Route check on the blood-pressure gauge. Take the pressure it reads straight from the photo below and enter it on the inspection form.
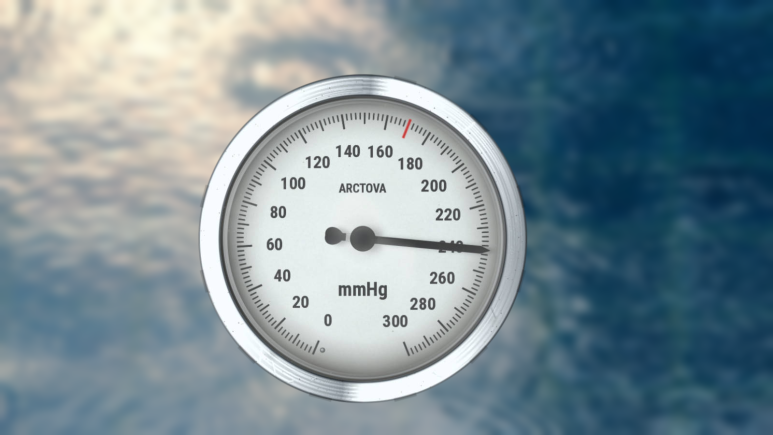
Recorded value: 240 mmHg
